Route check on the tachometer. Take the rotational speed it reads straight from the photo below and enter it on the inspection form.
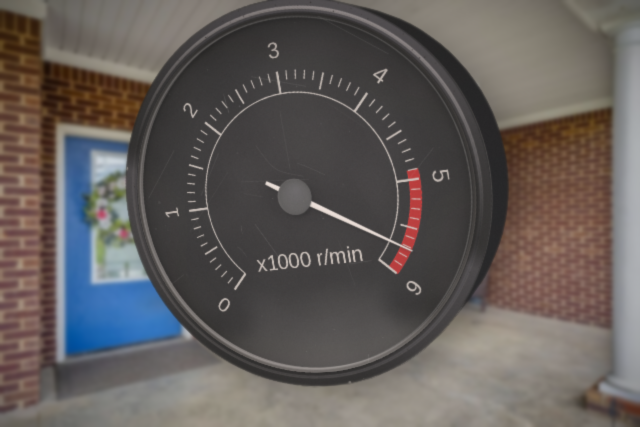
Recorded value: 5700 rpm
